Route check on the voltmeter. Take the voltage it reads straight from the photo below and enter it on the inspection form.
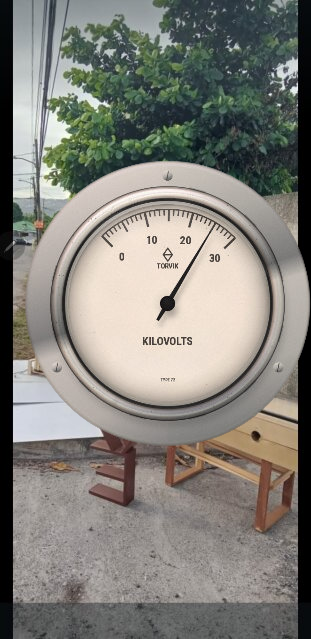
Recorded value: 25 kV
